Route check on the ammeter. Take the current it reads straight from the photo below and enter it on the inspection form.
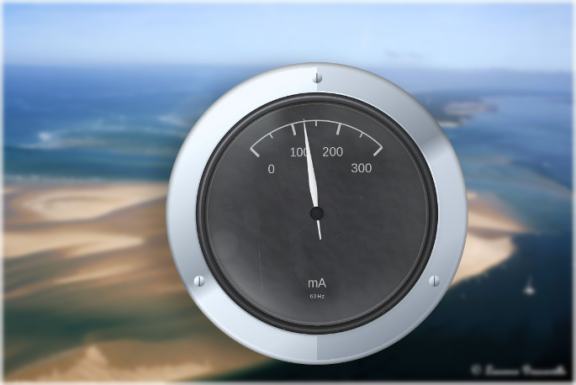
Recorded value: 125 mA
